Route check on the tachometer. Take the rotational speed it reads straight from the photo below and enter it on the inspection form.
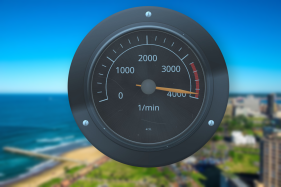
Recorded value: 3900 rpm
